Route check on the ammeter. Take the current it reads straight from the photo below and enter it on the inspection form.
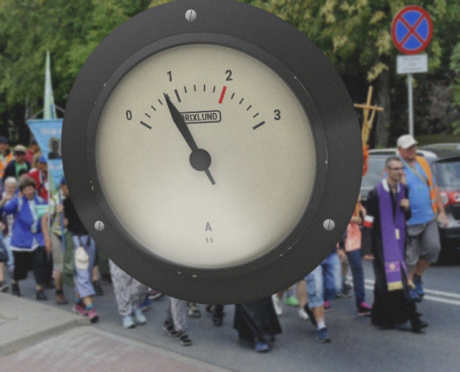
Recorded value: 0.8 A
